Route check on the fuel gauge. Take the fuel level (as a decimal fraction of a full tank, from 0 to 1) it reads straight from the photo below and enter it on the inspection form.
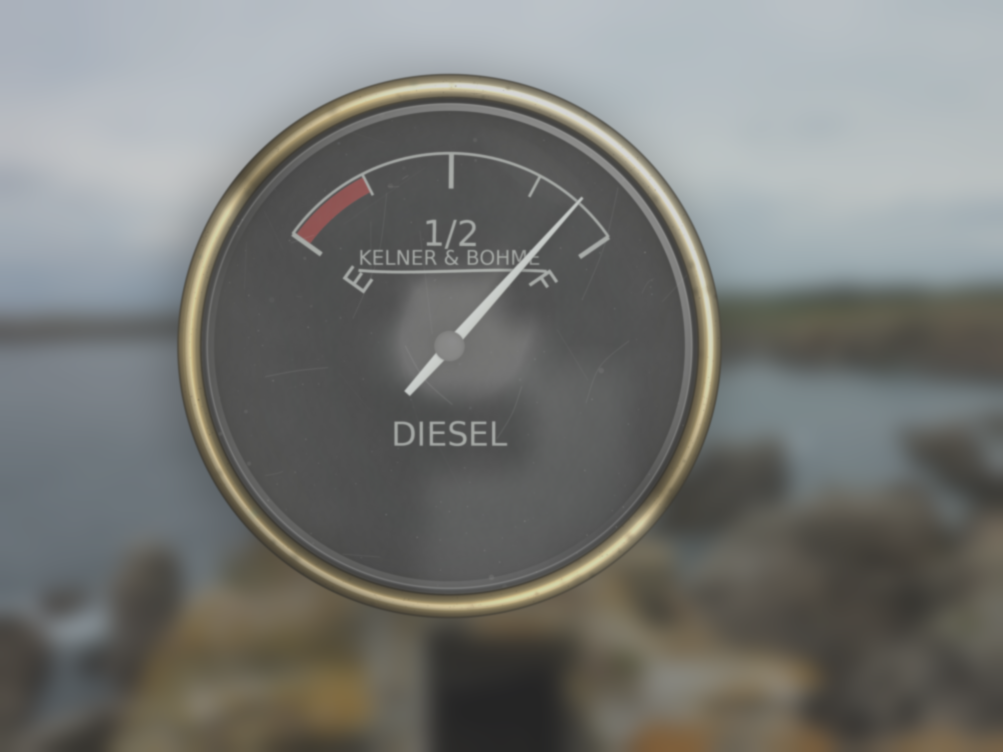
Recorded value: 0.875
